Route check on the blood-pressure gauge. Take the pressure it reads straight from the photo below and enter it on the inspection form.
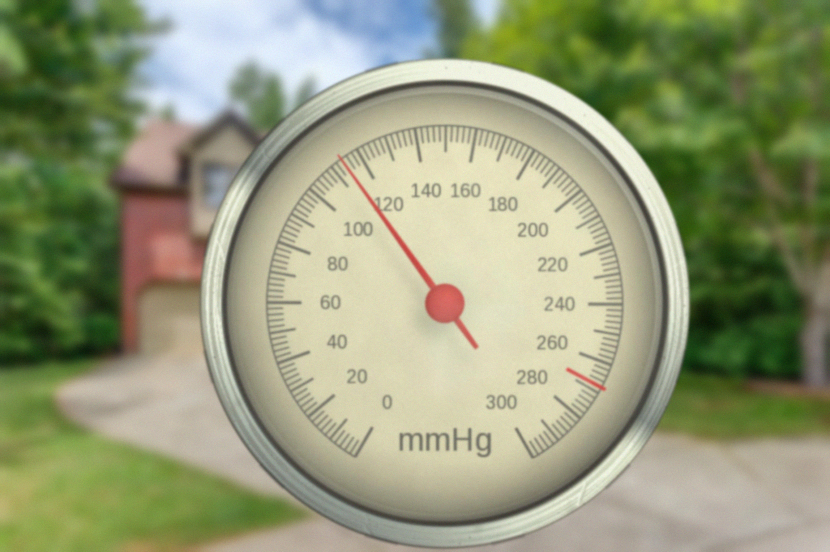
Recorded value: 114 mmHg
